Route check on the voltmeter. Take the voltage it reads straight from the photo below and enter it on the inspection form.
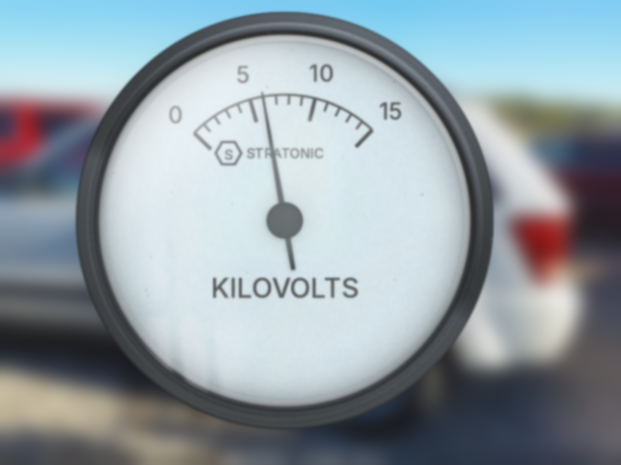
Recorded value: 6 kV
